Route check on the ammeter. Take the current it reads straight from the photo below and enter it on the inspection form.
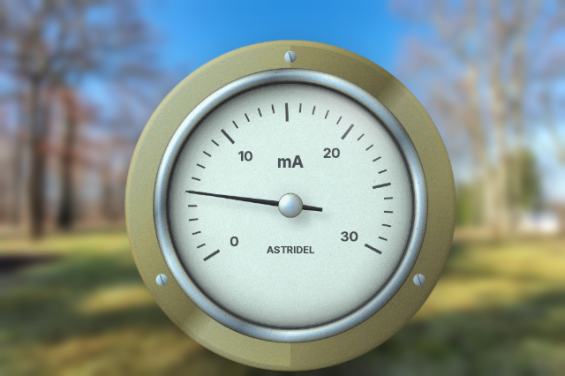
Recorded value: 5 mA
